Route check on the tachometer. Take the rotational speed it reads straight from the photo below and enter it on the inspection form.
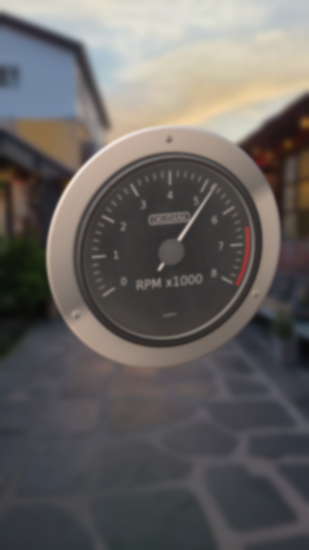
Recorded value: 5200 rpm
